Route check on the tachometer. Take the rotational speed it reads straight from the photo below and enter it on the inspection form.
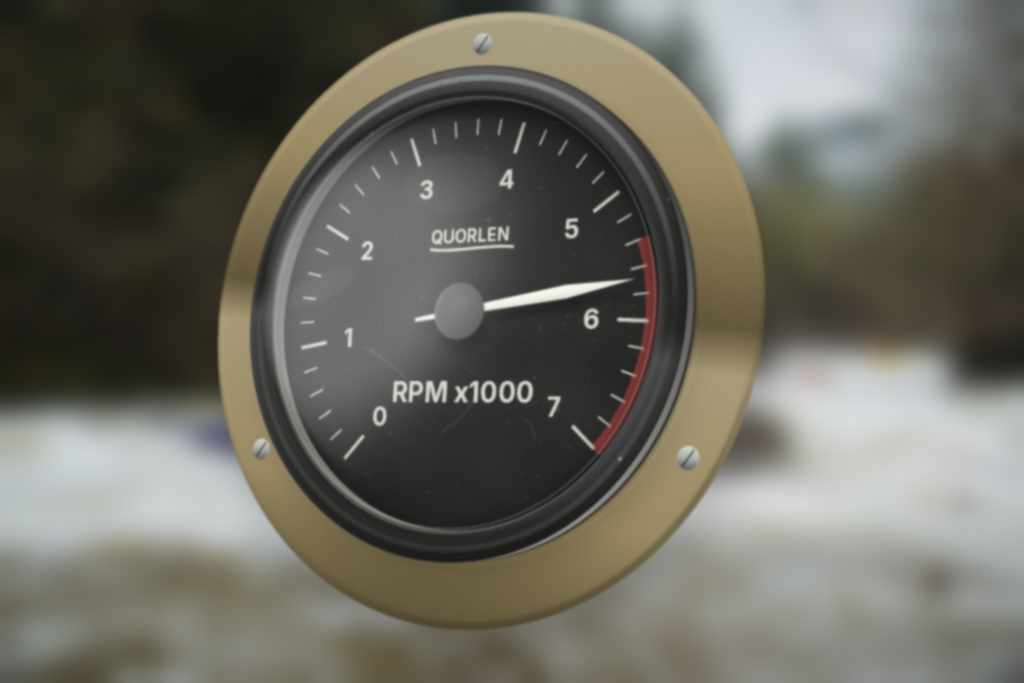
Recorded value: 5700 rpm
